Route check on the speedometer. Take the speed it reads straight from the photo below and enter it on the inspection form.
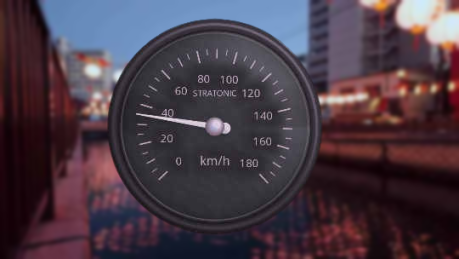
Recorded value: 35 km/h
